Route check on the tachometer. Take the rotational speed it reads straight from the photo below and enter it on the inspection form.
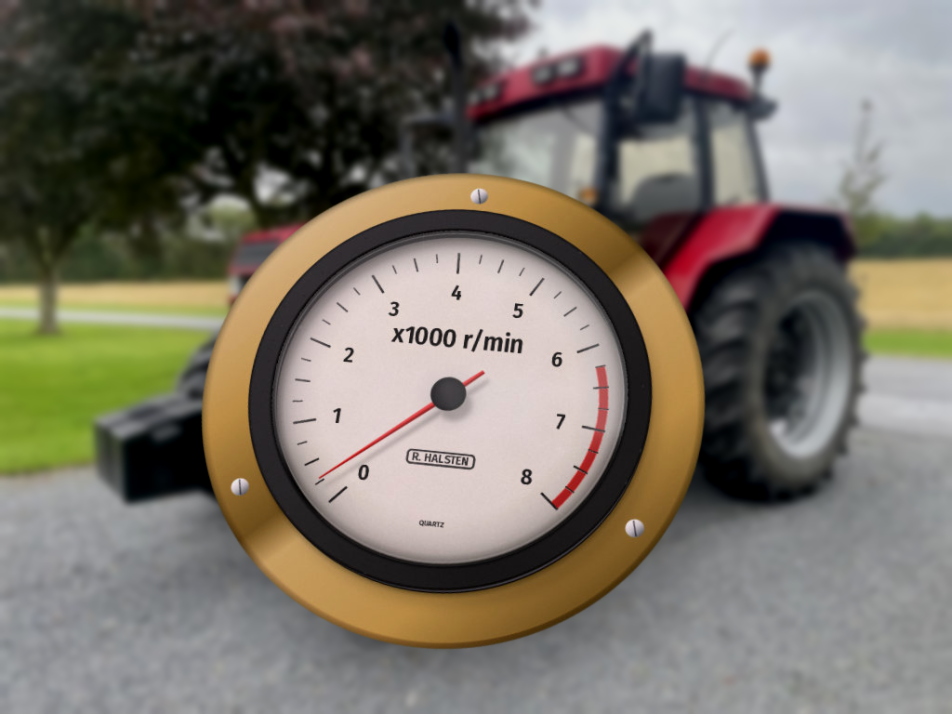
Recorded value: 250 rpm
